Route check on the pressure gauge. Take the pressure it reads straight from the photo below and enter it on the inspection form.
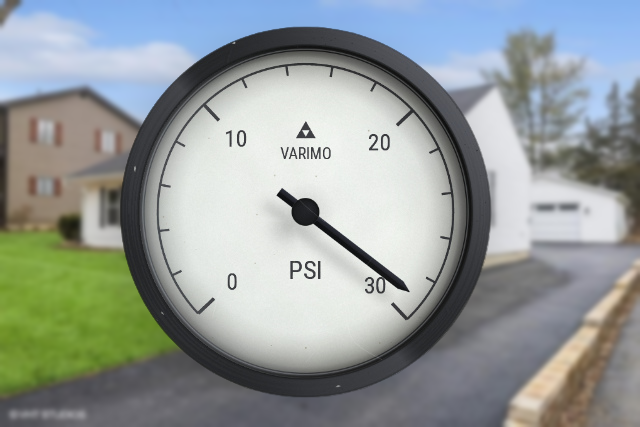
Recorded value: 29 psi
